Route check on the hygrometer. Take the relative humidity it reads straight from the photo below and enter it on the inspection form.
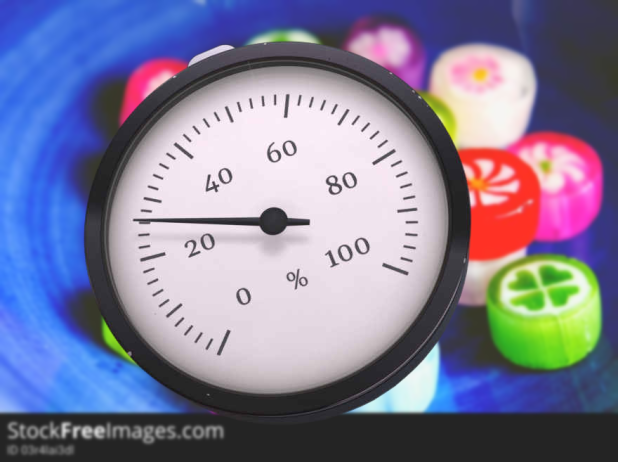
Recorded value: 26 %
